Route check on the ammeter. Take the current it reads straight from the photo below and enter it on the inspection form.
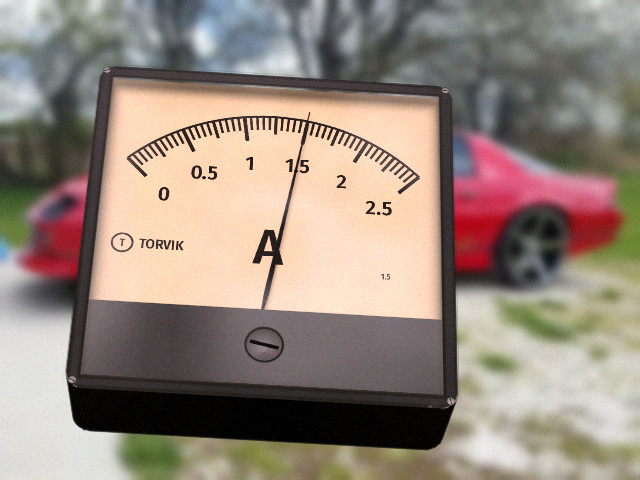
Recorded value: 1.5 A
